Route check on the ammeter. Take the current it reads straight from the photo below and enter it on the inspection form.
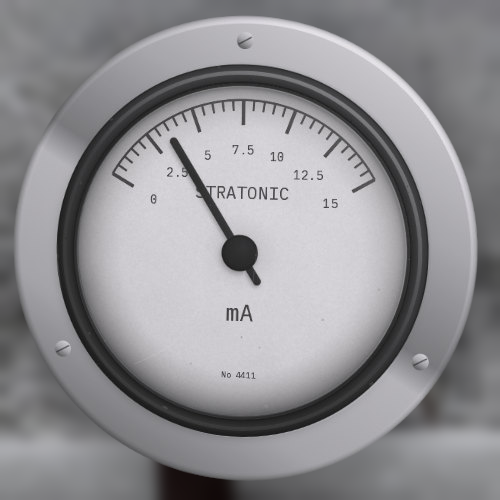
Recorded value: 3.5 mA
